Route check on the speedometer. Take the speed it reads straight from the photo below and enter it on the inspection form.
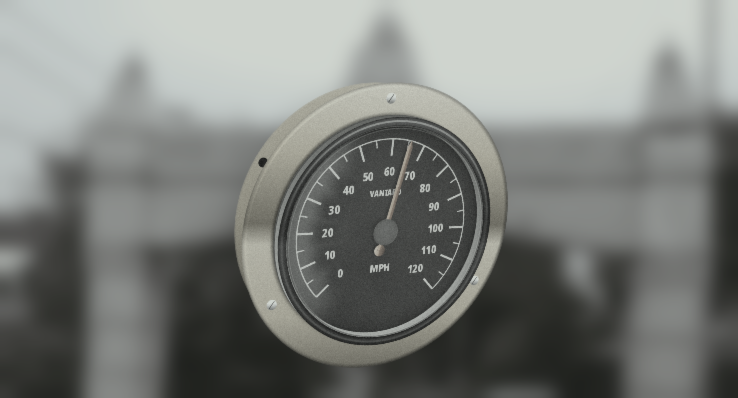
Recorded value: 65 mph
